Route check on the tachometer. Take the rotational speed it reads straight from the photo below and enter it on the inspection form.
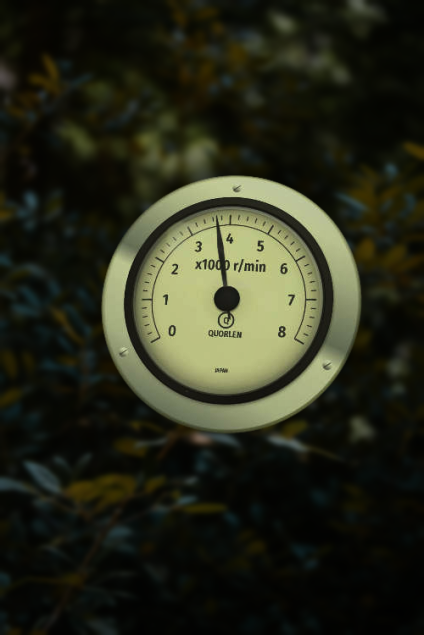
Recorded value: 3700 rpm
